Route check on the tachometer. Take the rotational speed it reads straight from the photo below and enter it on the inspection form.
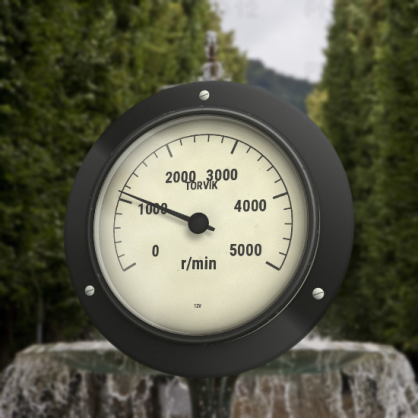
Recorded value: 1100 rpm
